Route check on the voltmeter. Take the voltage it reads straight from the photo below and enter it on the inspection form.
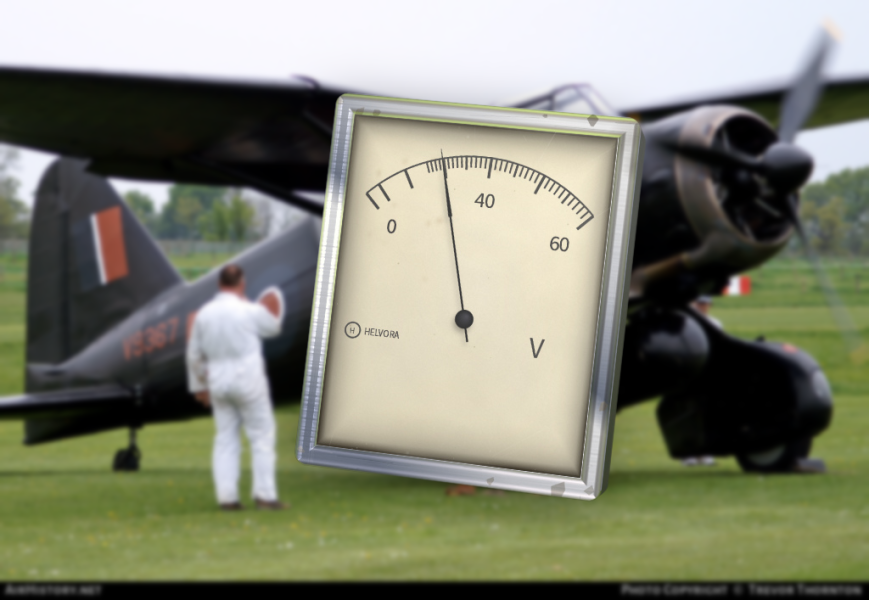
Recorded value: 30 V
